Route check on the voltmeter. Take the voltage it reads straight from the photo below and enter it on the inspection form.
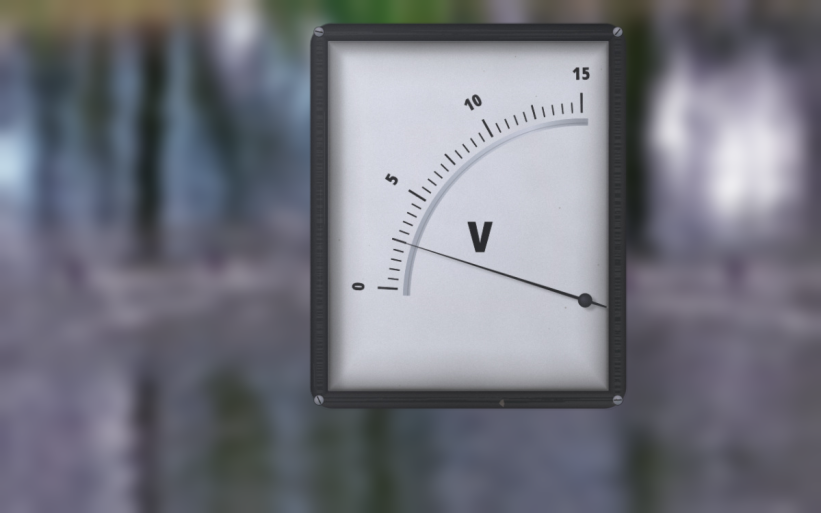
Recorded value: 2.5 V
